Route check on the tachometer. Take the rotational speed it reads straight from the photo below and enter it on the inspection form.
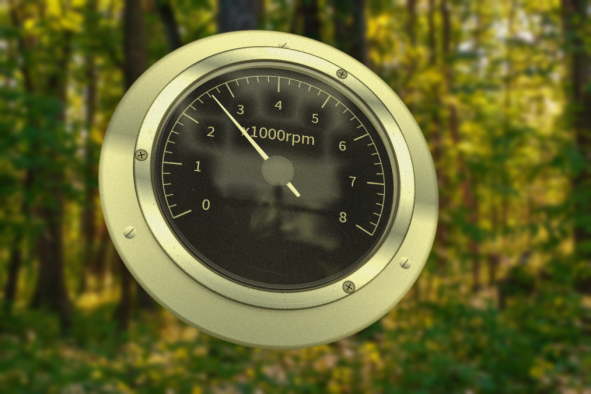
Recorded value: 2600 rpm
